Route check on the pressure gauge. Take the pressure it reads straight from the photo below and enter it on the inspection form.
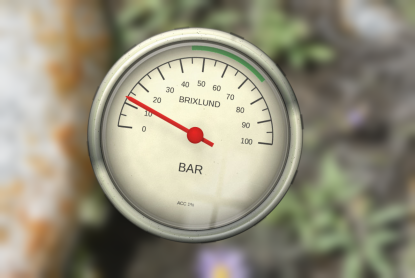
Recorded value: 12.5 bar
